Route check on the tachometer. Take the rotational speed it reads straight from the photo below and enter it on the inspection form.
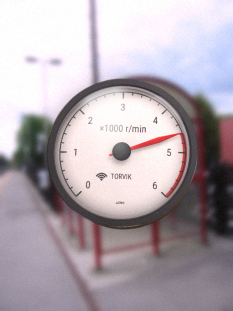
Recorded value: 4600 rpm
